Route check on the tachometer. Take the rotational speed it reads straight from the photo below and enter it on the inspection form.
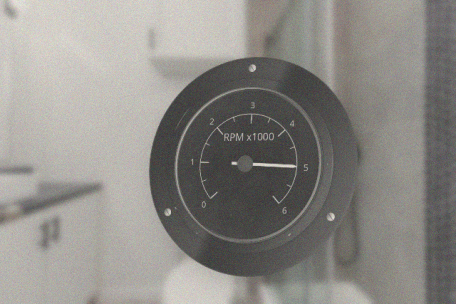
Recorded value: 5000 rpm
